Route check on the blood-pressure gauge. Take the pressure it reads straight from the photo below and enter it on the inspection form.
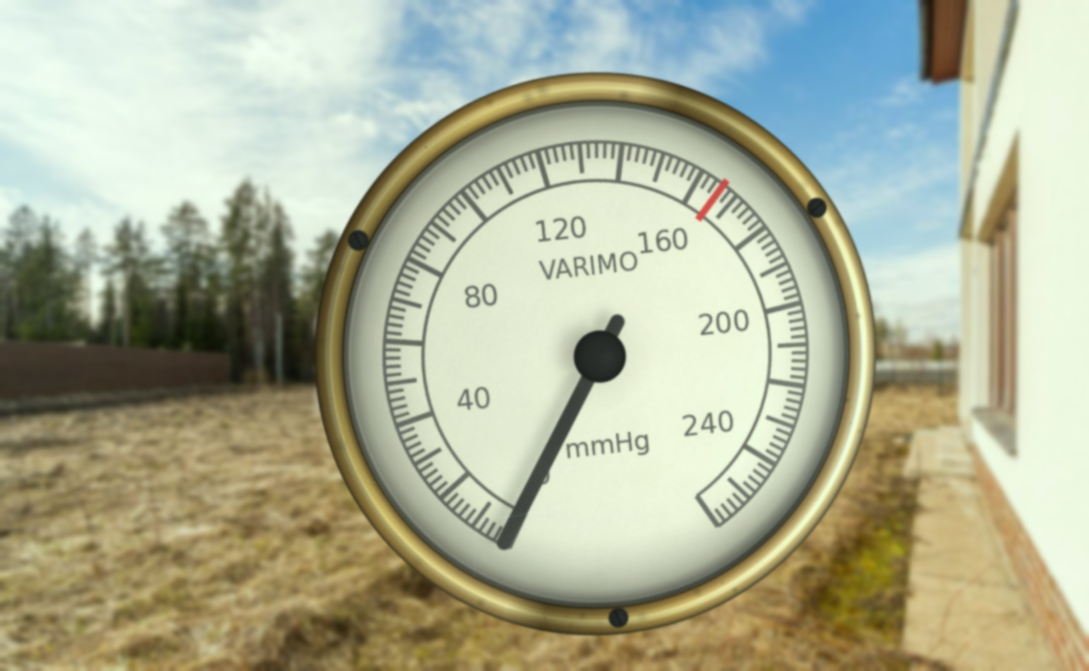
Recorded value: 2 mmHg
